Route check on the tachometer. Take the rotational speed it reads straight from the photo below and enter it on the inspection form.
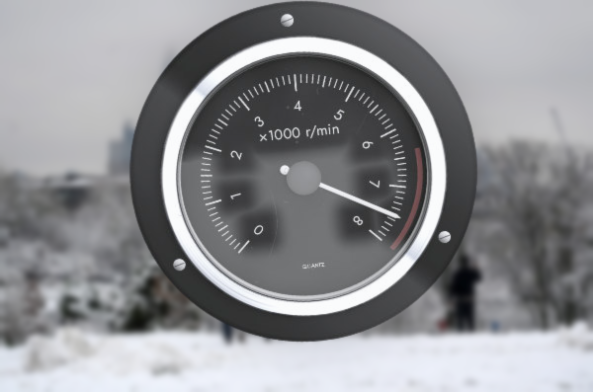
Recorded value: 7500 rpm
